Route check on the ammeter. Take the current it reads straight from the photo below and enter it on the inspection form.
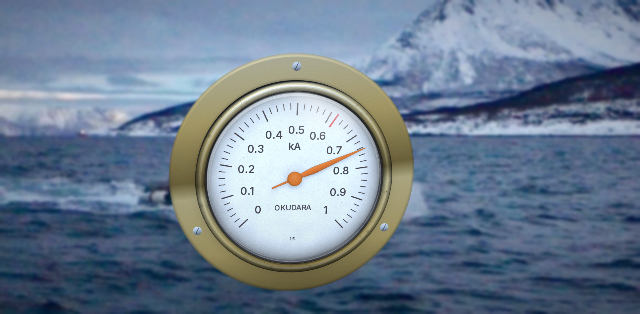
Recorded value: 0.74 kA
